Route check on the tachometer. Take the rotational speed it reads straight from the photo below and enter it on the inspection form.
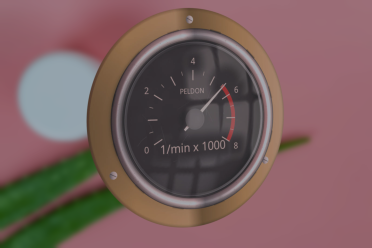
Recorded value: 5500 rpm
